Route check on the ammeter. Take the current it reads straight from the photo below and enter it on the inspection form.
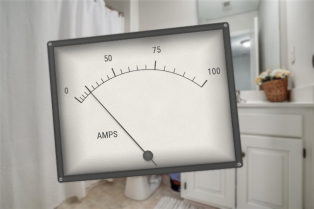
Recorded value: 25 A
